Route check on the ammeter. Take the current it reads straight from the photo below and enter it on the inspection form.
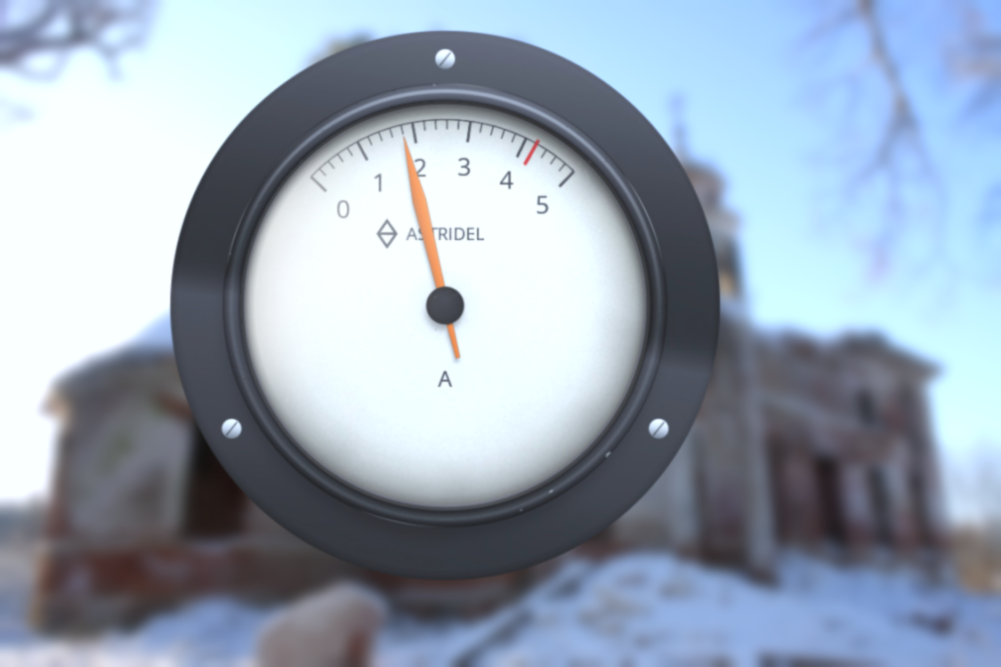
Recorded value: 1.8 A
